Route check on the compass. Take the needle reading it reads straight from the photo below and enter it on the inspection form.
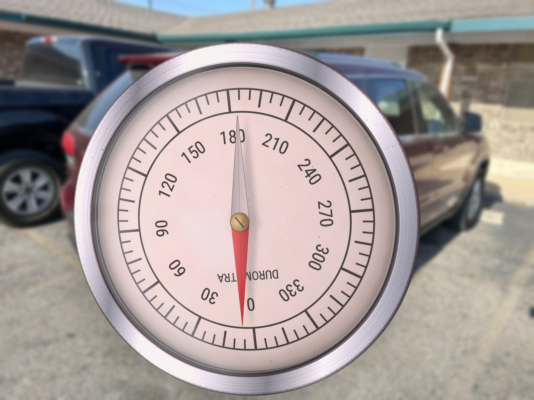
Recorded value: 5 °
